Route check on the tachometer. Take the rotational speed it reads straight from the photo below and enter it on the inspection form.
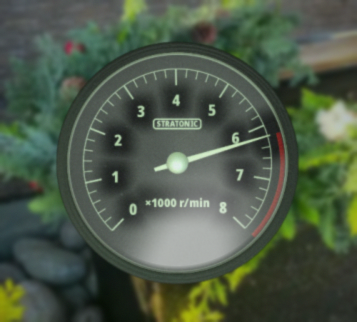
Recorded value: 6200 rpm
